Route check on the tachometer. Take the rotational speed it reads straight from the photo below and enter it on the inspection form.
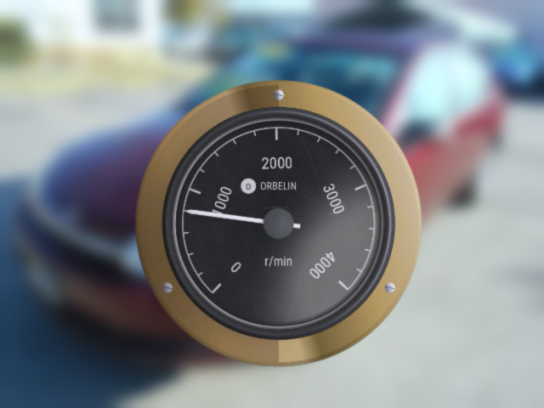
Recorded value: 800 rpm
